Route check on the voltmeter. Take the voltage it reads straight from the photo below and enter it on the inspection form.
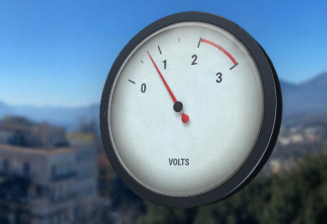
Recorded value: 0.75 V
